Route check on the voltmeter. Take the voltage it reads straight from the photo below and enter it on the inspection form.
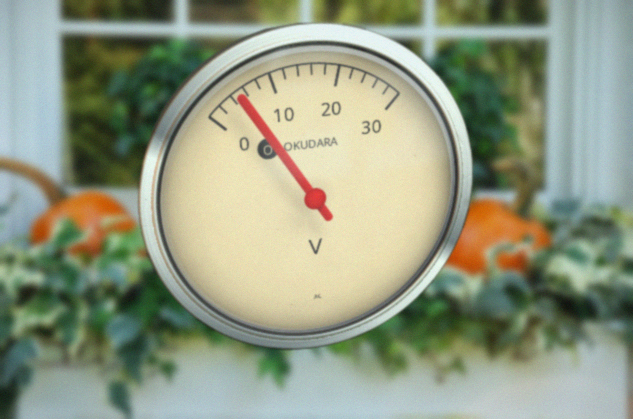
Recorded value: 5 V
